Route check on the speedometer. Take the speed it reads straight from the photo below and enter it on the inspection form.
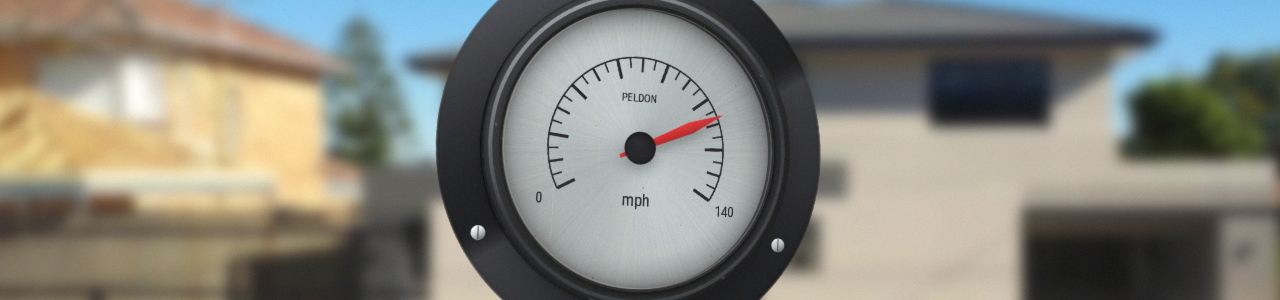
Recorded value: 107.5 mph
